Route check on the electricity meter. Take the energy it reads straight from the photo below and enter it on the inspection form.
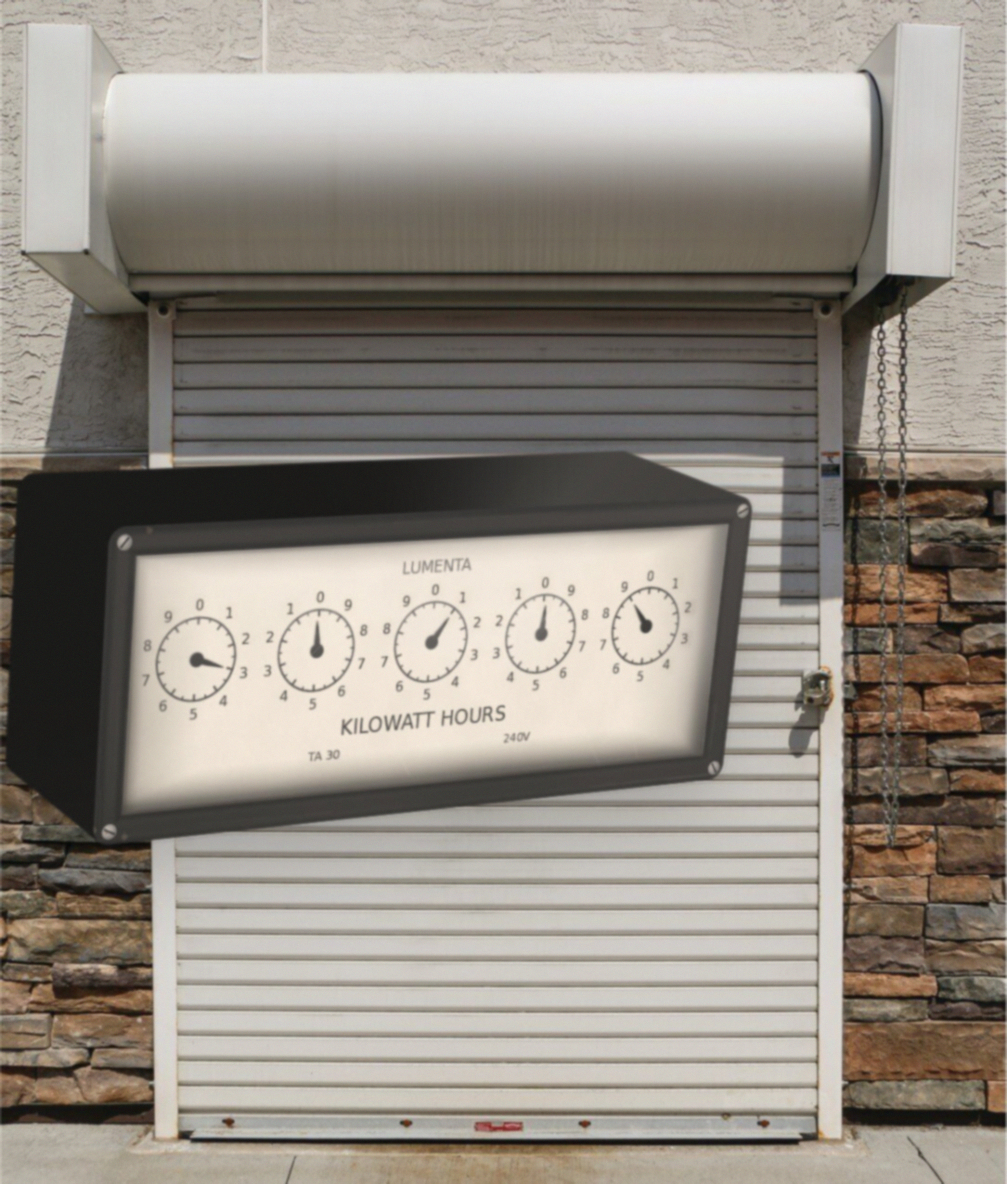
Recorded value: 30099 kWh
